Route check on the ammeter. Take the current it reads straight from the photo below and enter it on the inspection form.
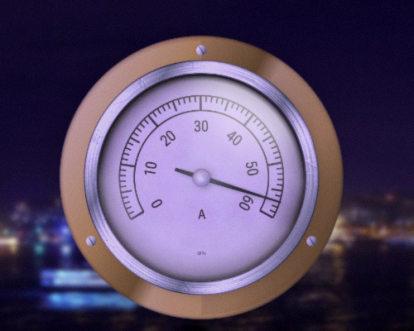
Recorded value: 57 A
